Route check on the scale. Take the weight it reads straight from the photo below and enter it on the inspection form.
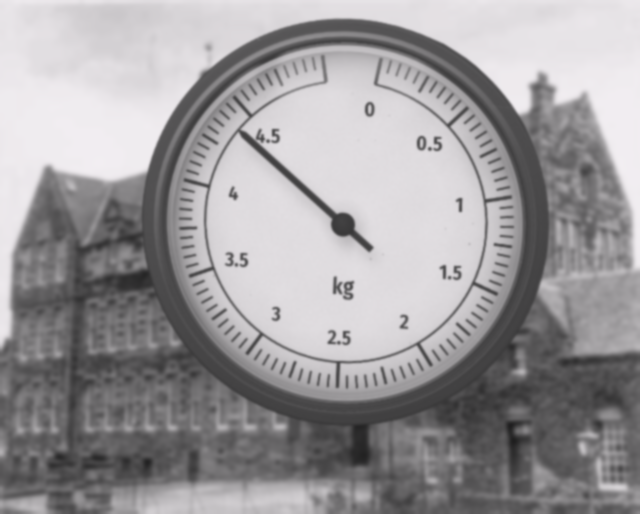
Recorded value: 4.4 kg
